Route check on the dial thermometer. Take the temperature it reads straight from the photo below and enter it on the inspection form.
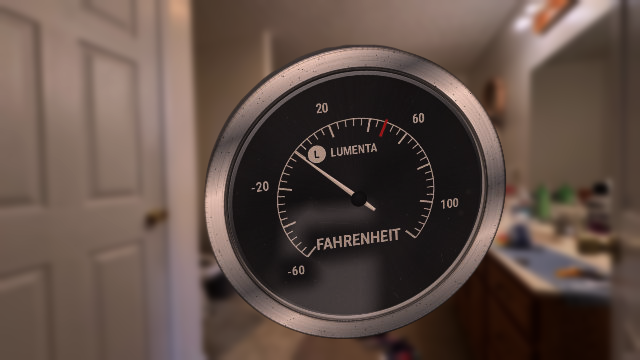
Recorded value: 0 °F
